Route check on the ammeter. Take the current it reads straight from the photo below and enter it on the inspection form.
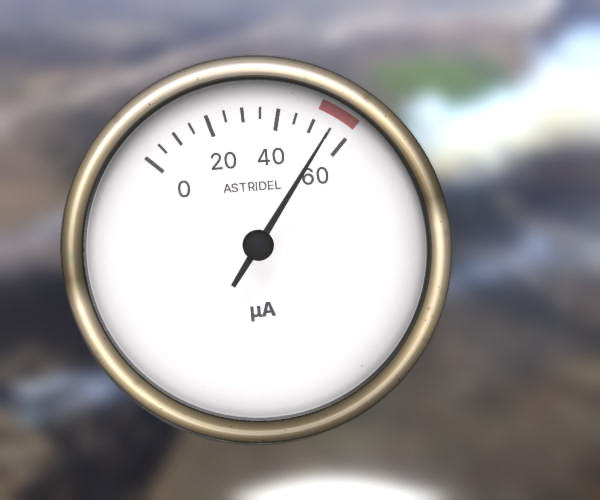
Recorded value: 55 µA
